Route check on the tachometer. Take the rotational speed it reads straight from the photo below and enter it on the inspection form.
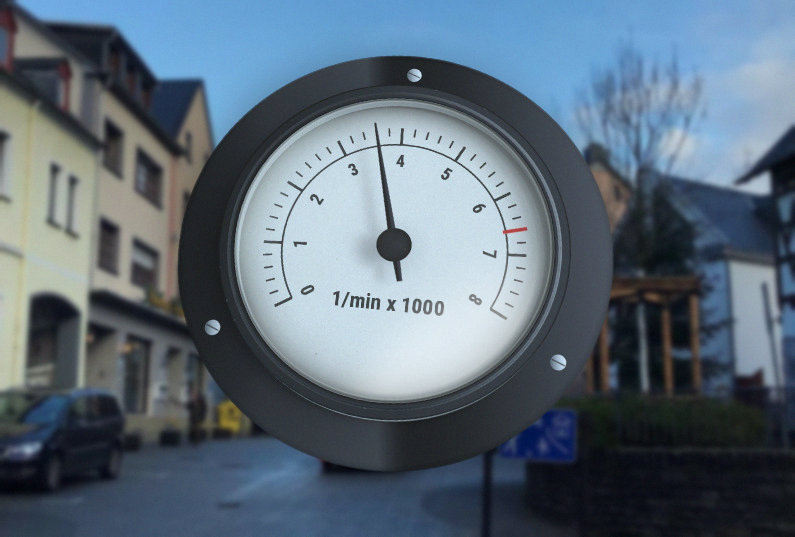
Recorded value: 3600 rpm
